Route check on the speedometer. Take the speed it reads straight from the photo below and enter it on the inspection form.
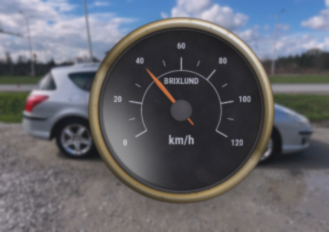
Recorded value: 40 km/h
